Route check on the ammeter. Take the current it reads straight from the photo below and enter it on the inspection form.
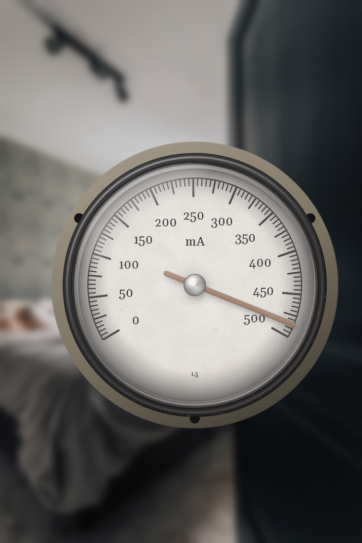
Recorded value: 485 mA
